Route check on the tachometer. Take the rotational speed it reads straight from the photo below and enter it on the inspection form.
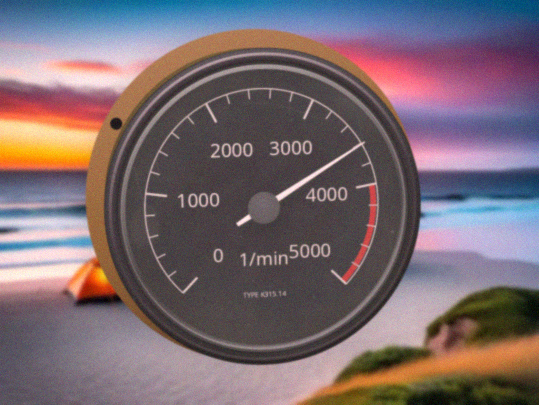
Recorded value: 3600 rpm
